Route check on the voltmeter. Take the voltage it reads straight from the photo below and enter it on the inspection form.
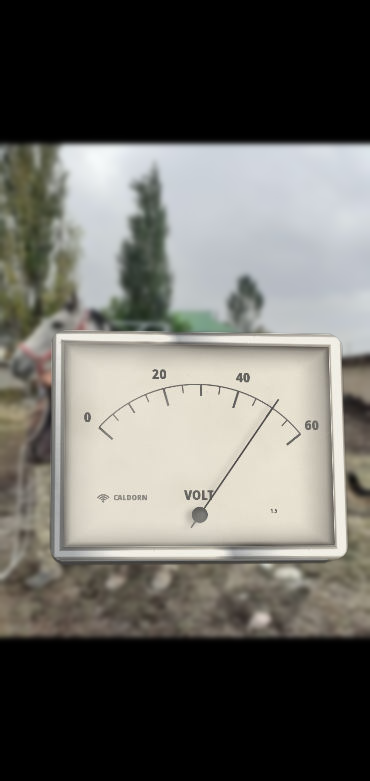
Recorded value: 50 V
